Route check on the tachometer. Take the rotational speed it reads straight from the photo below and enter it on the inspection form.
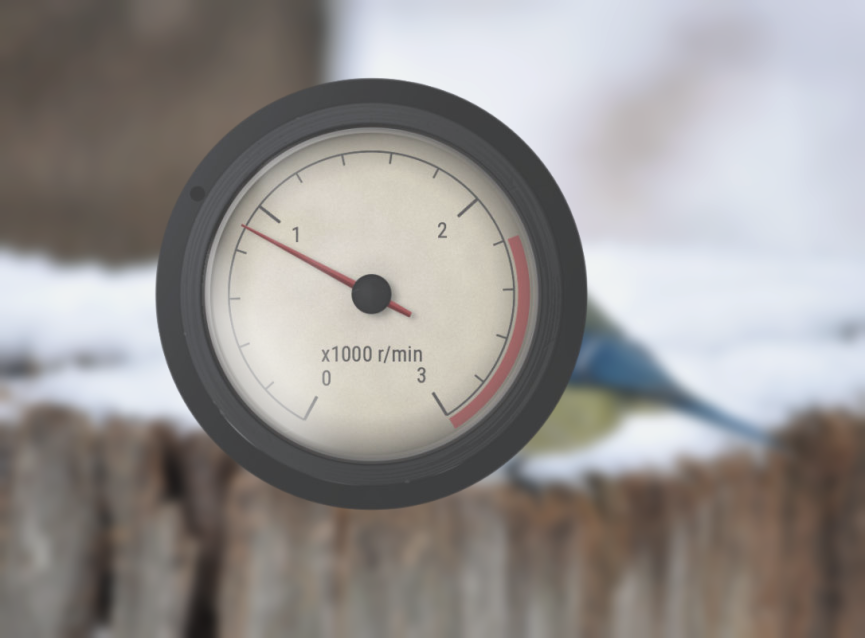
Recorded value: 900 rpm
